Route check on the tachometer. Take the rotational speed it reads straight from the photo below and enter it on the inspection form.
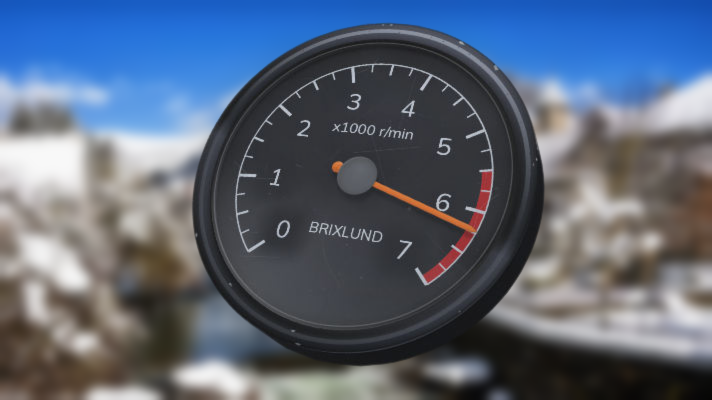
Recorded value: 6250 rpm
